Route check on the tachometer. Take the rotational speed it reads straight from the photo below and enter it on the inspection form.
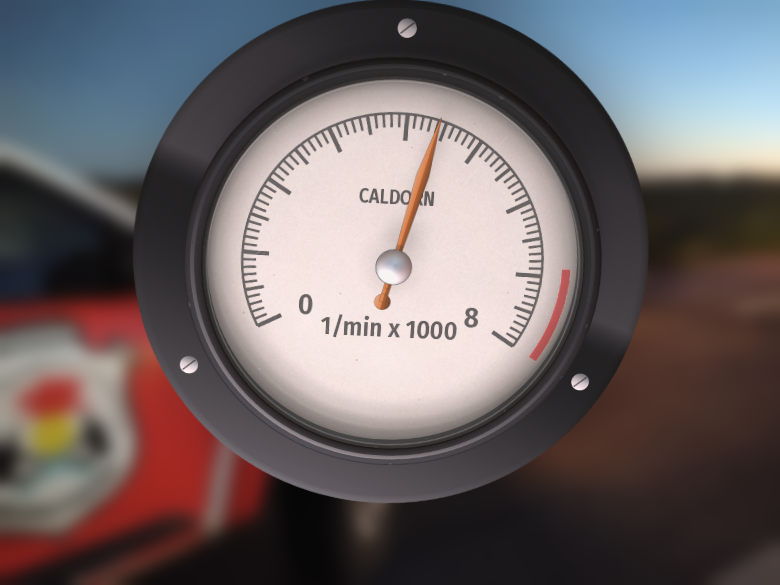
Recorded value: 4400 rpm
